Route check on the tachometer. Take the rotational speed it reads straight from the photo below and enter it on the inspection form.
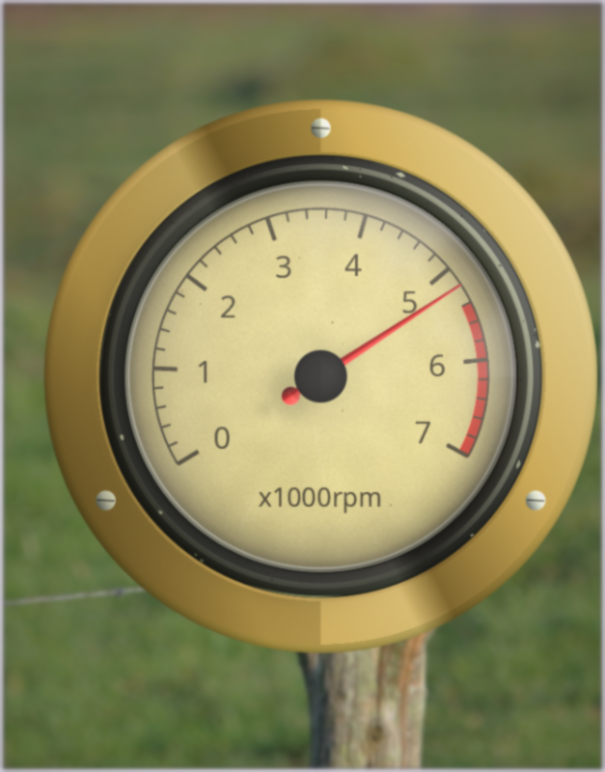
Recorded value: 5200 rpm
